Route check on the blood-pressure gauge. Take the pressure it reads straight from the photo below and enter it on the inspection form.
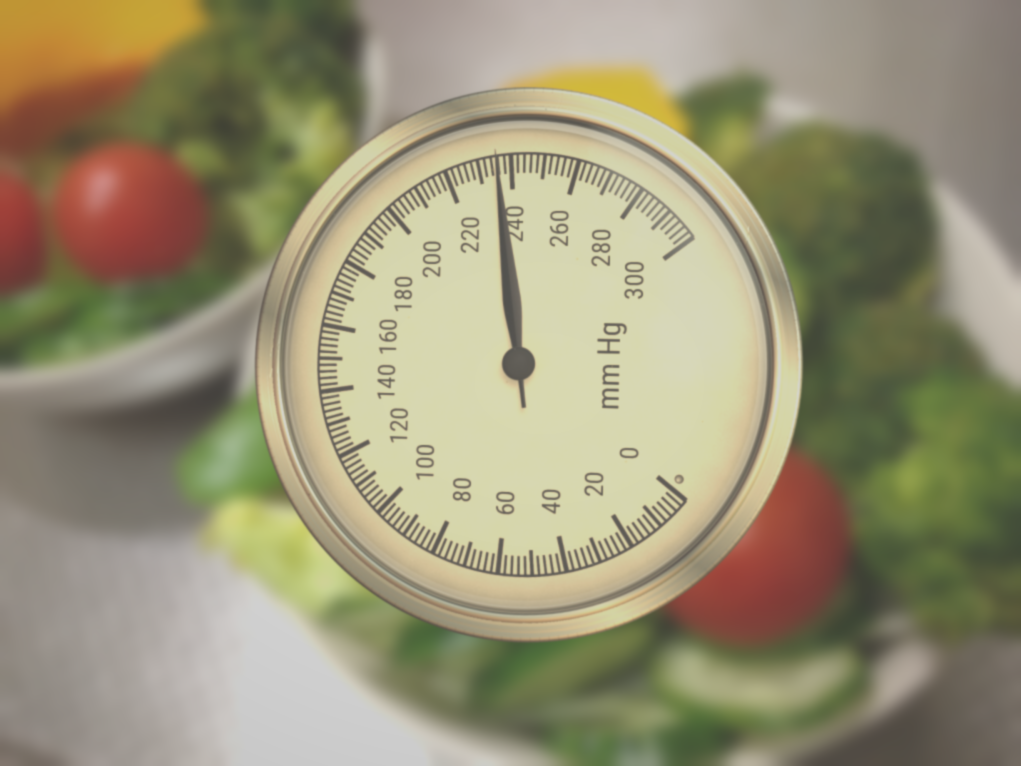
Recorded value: 236 mmHg
